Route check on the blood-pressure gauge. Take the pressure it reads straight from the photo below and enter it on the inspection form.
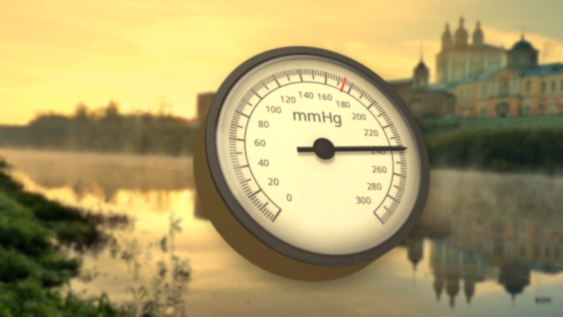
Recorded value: 240 mmHg
